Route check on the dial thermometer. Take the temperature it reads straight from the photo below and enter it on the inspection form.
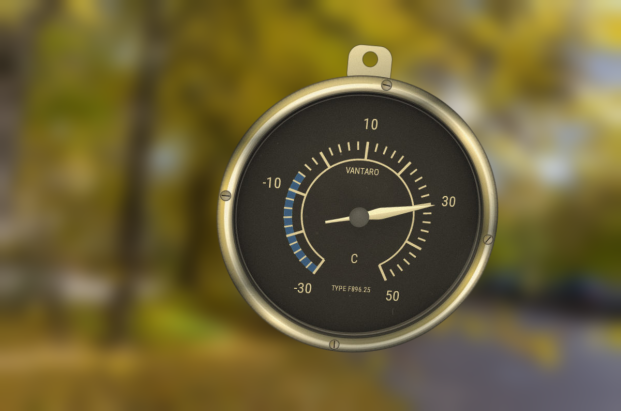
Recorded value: 30 °C
